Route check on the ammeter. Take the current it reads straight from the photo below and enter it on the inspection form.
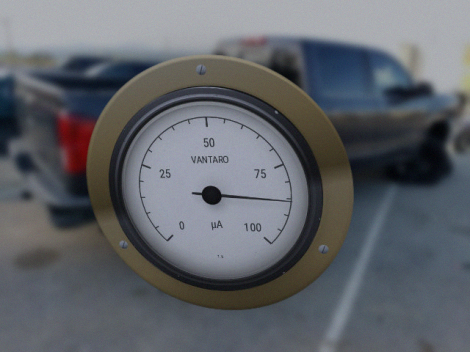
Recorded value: 85 µA
